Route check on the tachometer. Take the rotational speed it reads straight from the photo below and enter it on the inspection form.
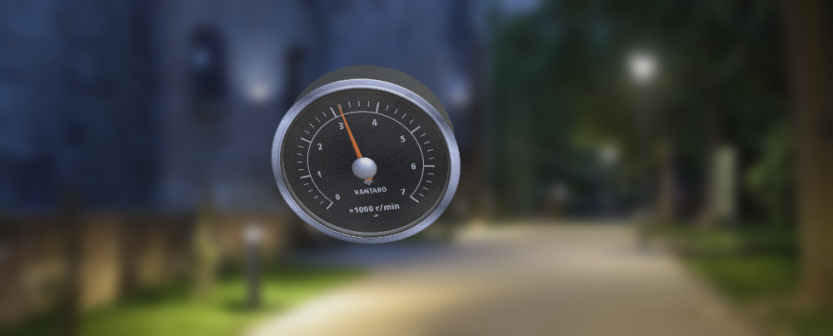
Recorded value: 3200 rpm
